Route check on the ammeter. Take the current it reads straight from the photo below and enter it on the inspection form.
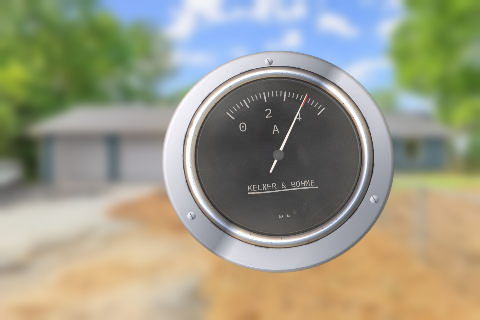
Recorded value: 4 A
